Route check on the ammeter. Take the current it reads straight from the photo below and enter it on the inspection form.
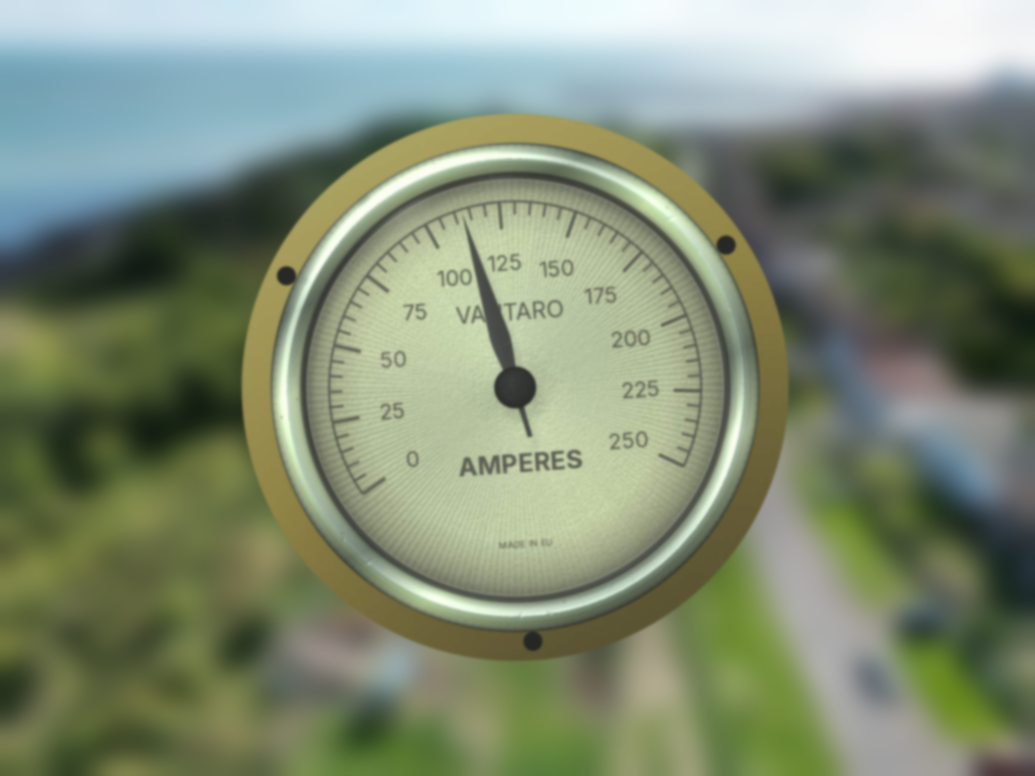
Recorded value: 112.5 A
